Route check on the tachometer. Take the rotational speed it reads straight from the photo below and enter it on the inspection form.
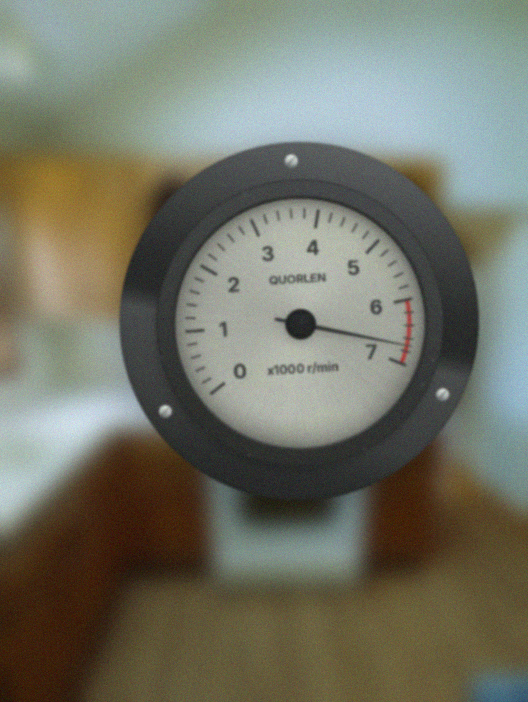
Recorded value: 6700 rpm
